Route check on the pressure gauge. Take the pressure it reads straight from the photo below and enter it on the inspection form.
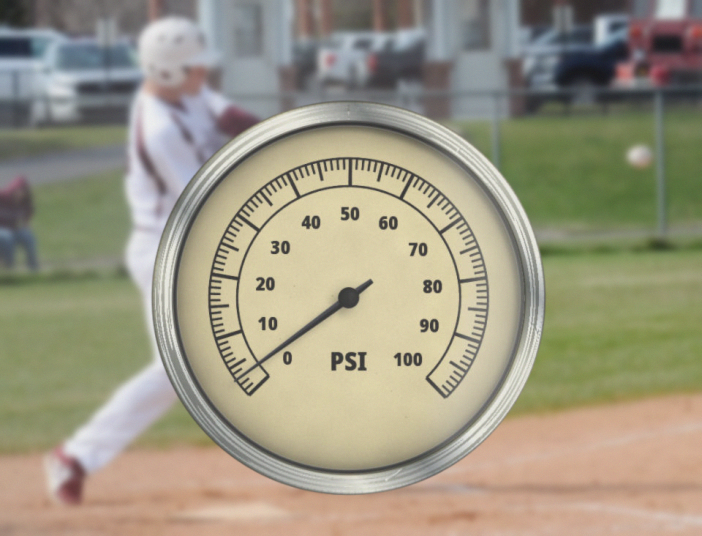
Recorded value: 3 psi
